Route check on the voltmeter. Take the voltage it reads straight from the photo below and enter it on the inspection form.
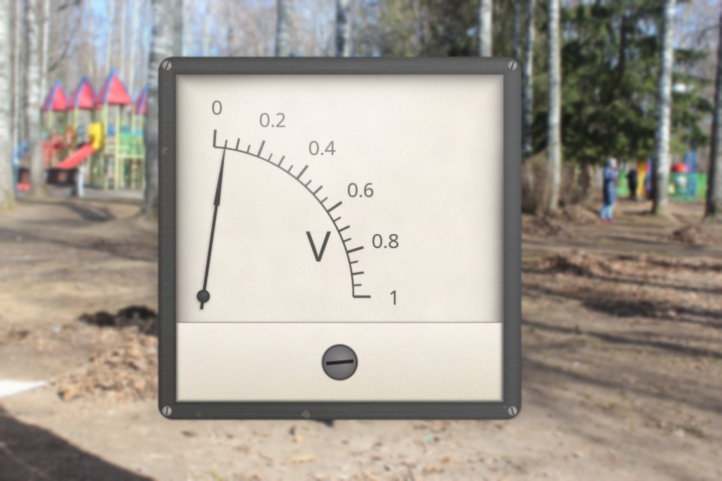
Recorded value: 0.05 V
